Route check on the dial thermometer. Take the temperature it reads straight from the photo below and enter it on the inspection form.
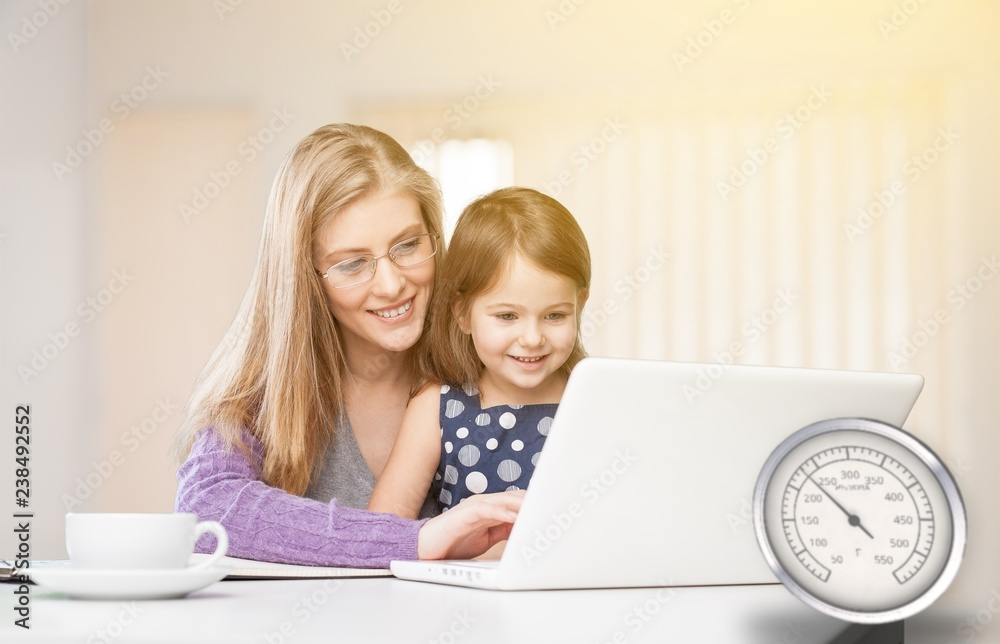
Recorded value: 230 °F
